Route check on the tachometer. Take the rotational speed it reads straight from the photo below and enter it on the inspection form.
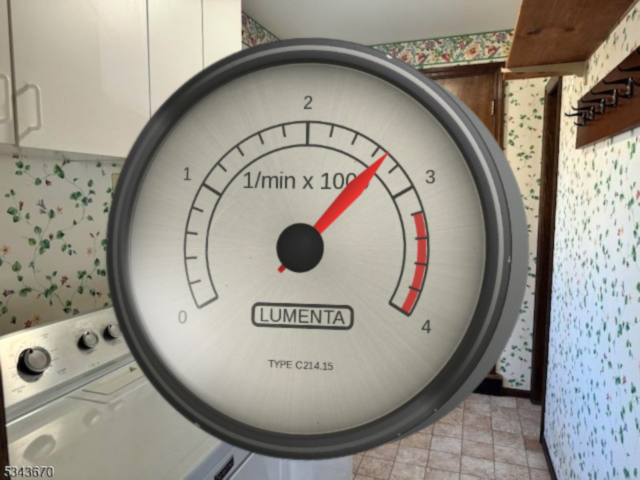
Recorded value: 2700 rpm
